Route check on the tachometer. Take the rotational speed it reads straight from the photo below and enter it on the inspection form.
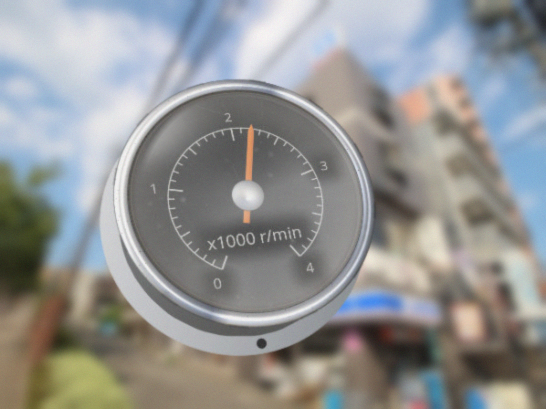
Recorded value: 2200 rpm
